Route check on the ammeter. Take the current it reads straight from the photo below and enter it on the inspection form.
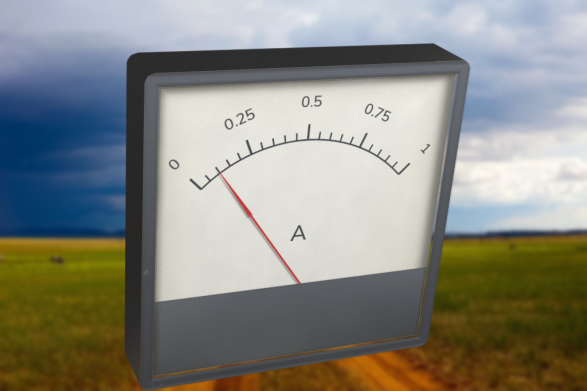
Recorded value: 0.1 A
